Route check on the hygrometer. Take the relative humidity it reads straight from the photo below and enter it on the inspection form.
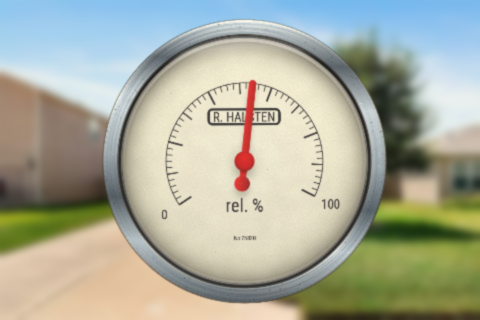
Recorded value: 54 %
